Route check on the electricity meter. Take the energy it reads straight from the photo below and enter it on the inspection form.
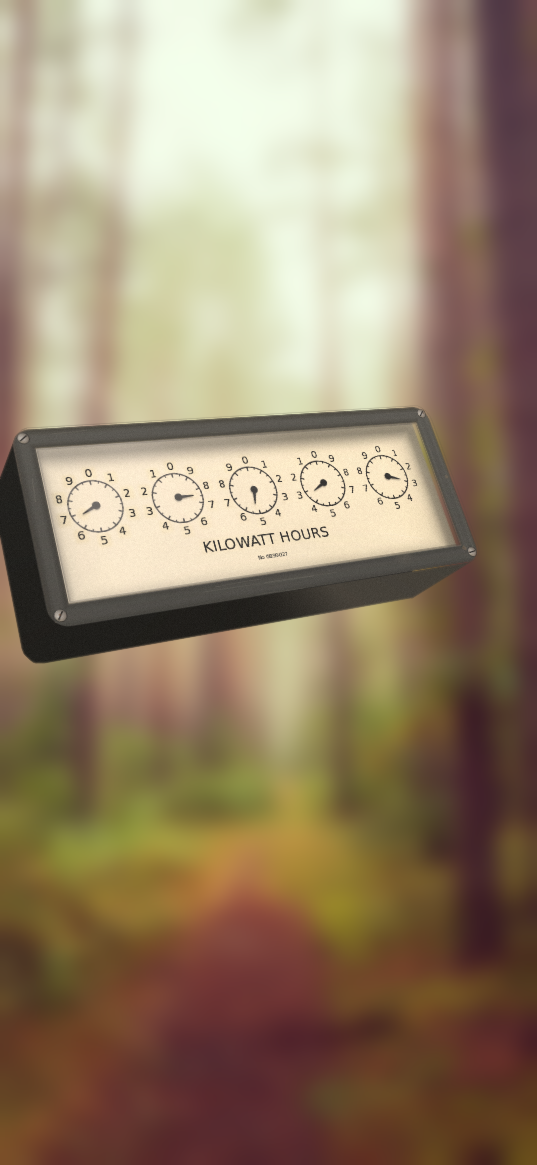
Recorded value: 67533 kWh
